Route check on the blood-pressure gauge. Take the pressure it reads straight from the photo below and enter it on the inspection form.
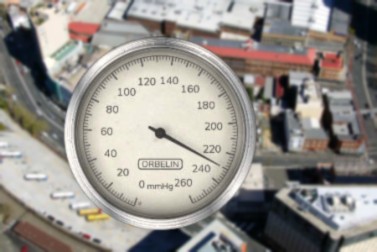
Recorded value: 230 mmHg
